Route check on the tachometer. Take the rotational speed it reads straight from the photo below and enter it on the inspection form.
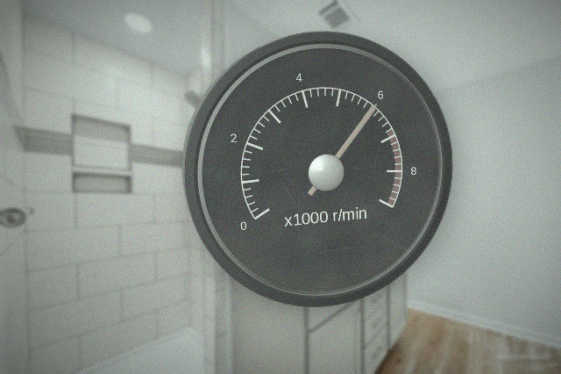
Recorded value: 6000 rpm
